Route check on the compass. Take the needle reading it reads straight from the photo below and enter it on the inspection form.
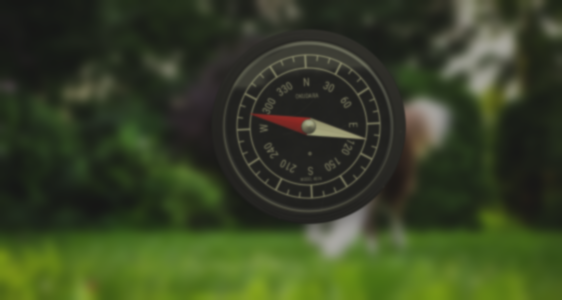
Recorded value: 285 °
